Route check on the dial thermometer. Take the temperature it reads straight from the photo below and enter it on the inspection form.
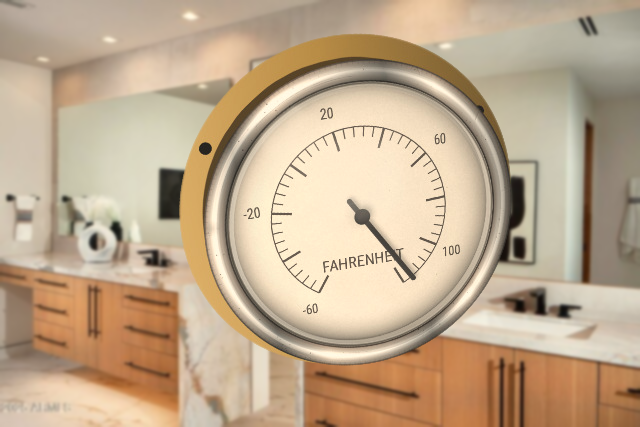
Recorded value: 116 °F
